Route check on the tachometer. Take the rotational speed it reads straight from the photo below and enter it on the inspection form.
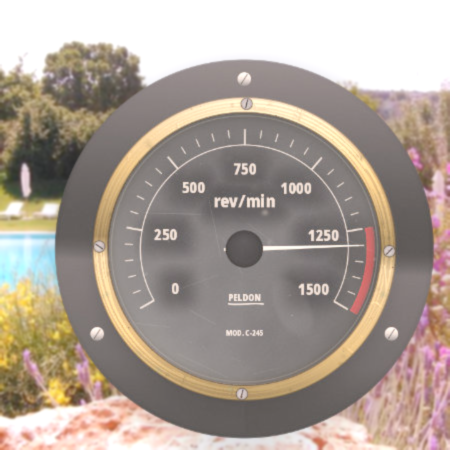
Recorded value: 1300 rpm
